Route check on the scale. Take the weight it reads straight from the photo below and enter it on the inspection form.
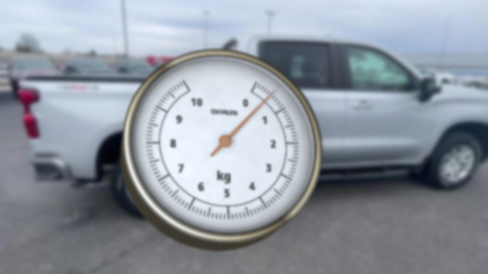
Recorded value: 0.5 kg
